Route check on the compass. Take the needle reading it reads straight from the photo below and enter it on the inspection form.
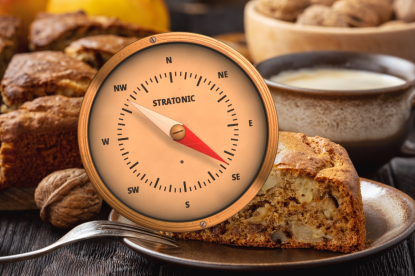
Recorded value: 130 °
